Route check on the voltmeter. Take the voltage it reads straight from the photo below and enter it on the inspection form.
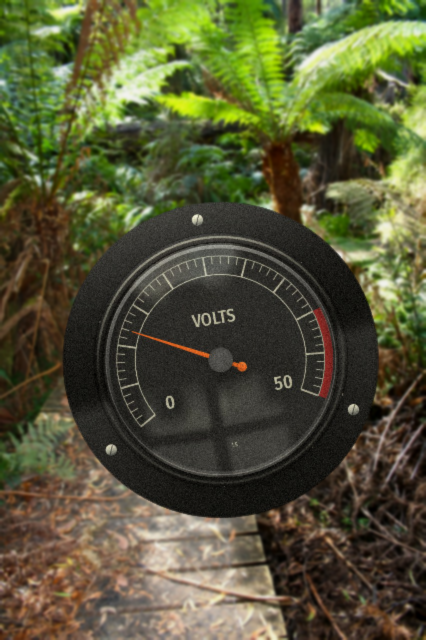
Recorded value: 12 V
